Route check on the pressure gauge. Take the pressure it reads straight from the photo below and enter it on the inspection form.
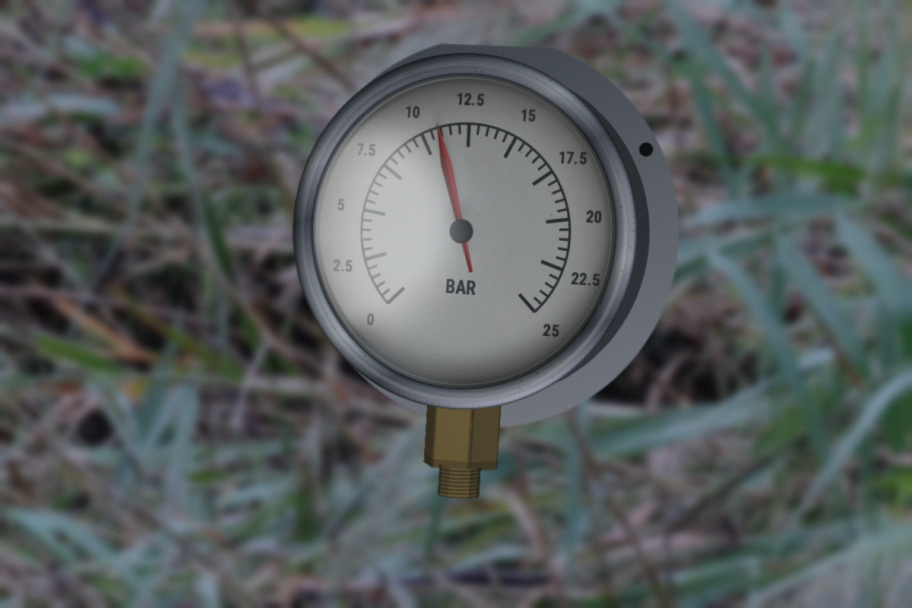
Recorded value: 11 bar
